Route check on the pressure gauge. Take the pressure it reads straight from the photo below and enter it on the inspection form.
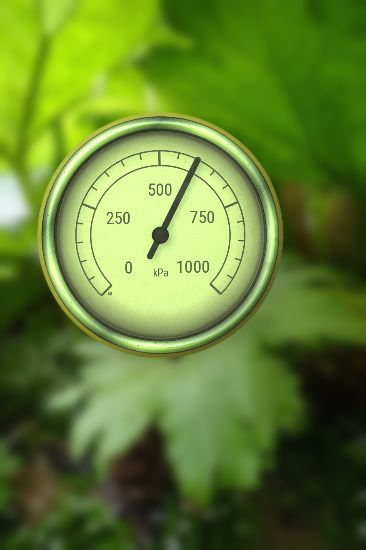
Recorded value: 600 kPa
